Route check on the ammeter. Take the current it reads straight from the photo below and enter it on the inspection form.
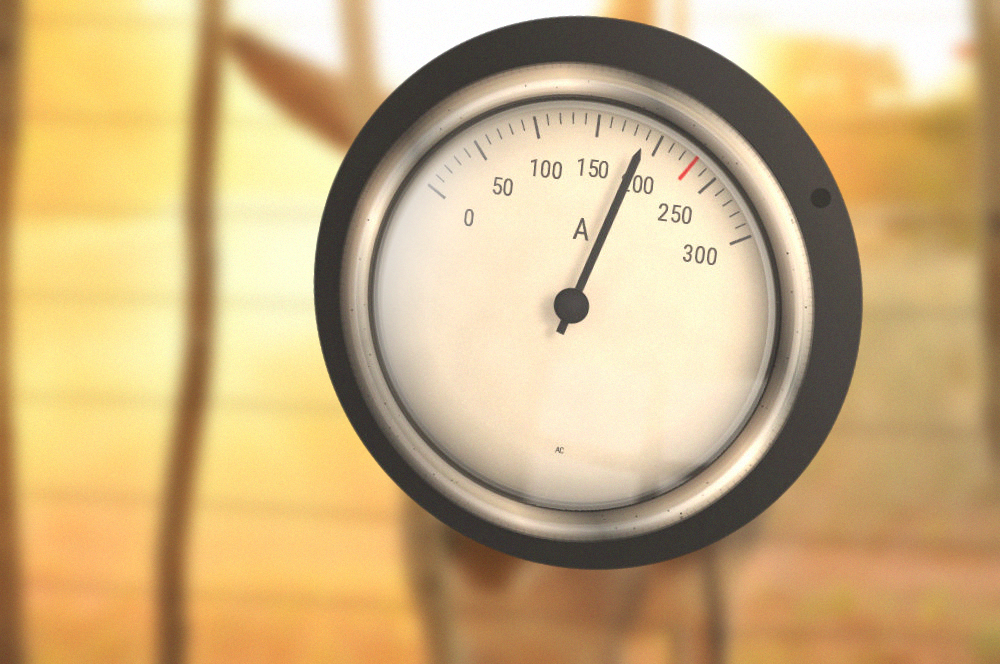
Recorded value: 190 A
